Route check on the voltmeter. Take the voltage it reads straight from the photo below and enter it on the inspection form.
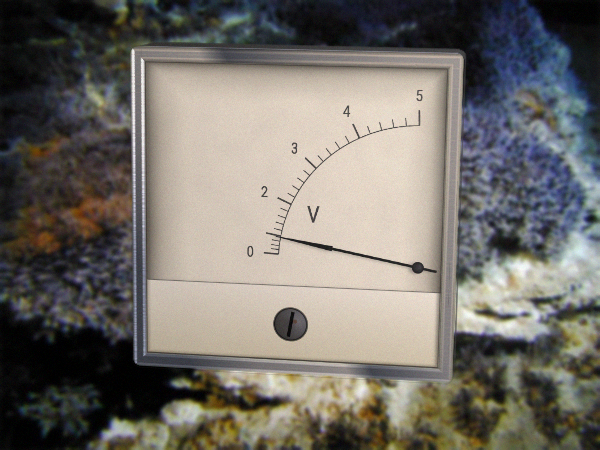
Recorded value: 1 V
